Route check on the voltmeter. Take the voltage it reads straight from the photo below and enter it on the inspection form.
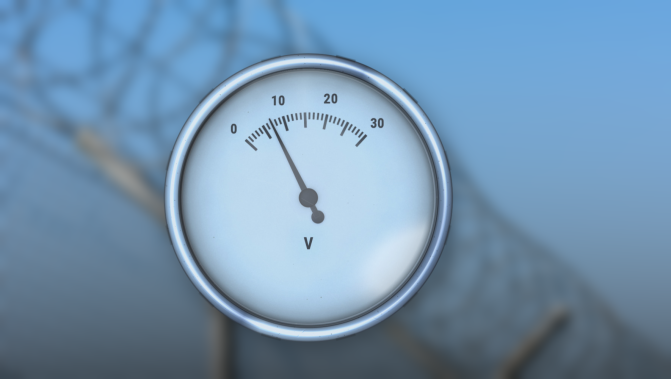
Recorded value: 7 V
